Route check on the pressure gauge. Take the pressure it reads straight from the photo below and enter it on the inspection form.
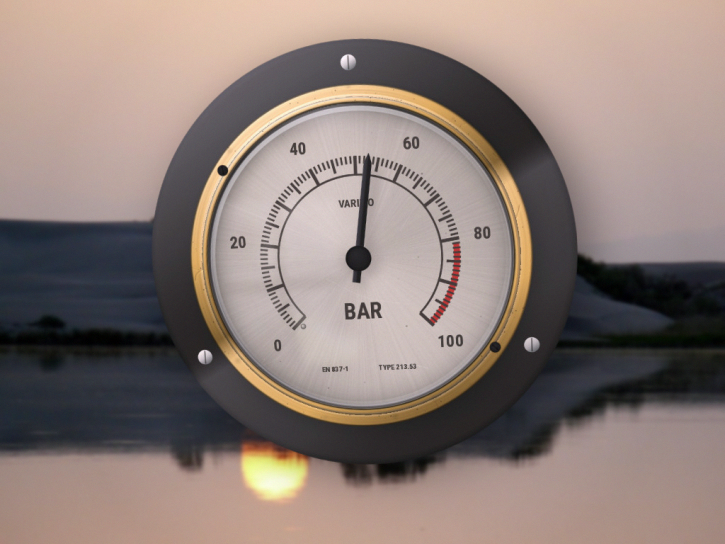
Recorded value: 53 bar
